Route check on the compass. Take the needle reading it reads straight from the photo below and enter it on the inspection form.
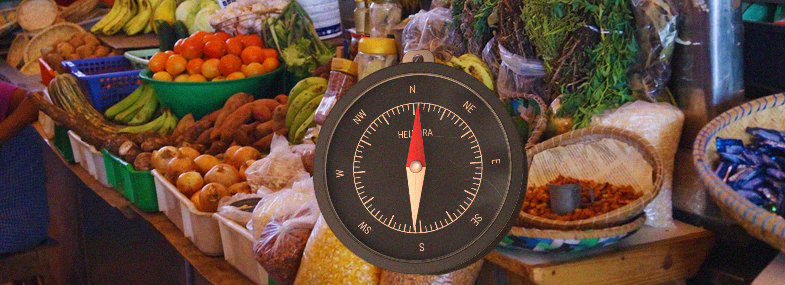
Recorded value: 5 °
